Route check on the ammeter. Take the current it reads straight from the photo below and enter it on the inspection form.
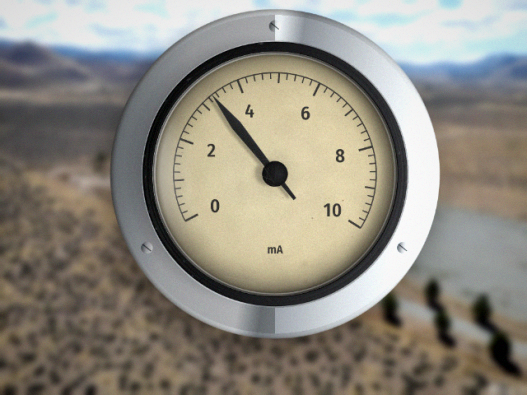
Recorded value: 3.3 mA
